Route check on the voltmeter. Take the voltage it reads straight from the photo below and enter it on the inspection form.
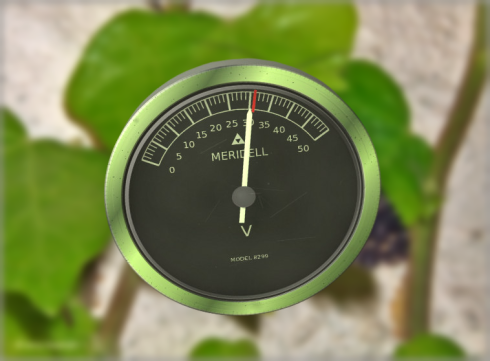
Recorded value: 30 V
